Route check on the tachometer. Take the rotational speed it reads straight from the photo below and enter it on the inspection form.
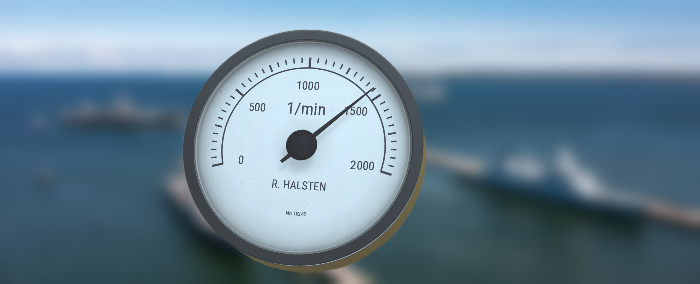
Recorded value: 1450 rpm
